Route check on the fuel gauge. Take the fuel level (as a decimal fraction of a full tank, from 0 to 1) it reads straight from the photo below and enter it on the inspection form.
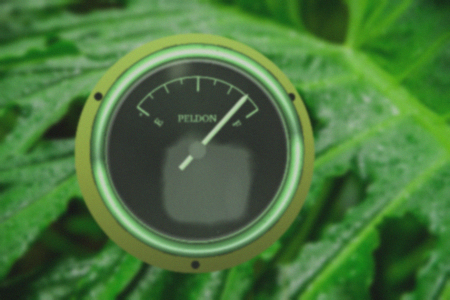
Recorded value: 0.875
